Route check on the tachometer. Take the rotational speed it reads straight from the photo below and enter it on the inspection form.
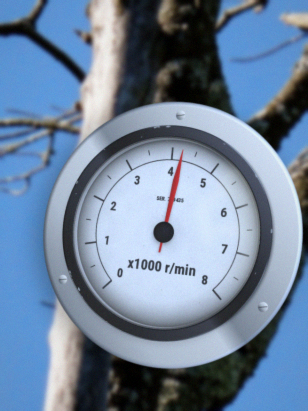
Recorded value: 4250 rpm
